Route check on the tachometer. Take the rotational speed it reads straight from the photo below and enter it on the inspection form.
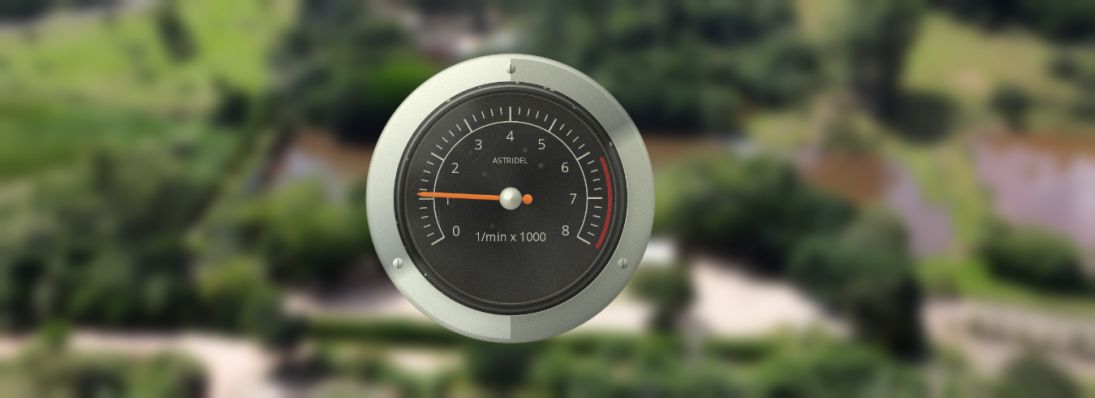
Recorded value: 1100 rpm
